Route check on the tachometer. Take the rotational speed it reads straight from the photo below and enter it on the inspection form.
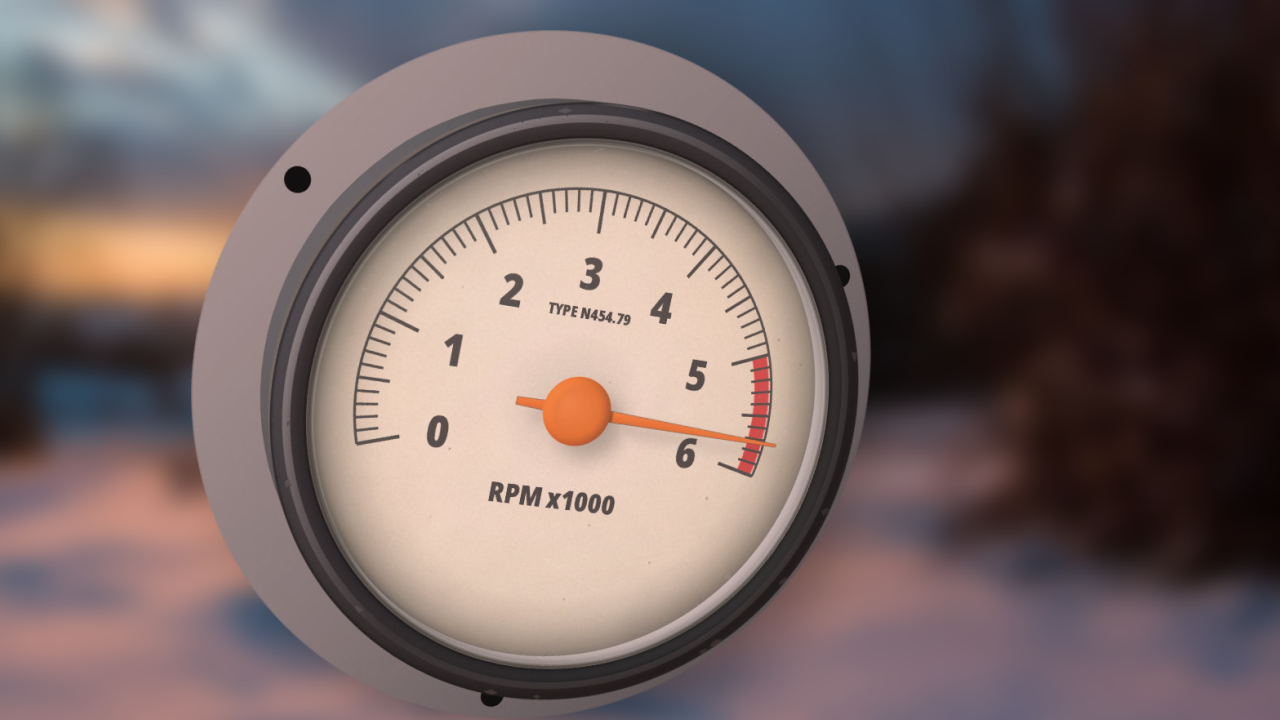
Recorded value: 5700 rpm
